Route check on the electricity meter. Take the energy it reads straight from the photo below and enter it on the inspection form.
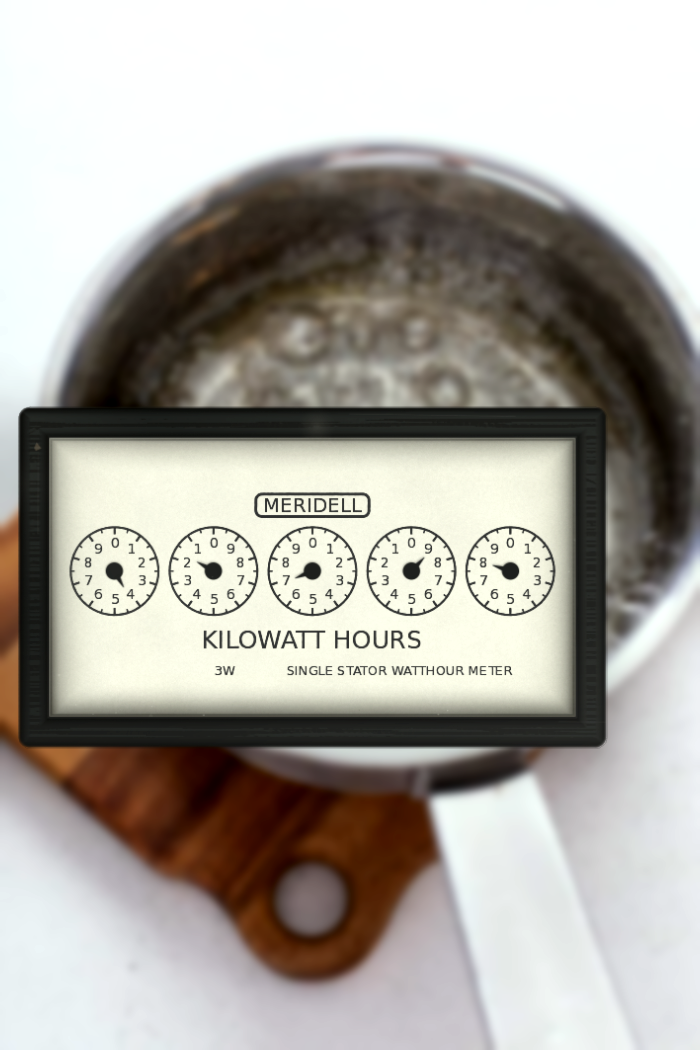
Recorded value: 41688 kWh
